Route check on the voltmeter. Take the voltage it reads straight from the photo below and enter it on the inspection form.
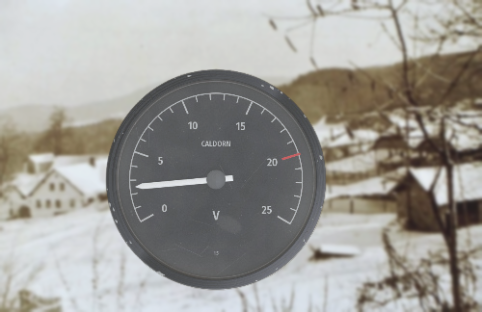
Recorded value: 2.5 V
